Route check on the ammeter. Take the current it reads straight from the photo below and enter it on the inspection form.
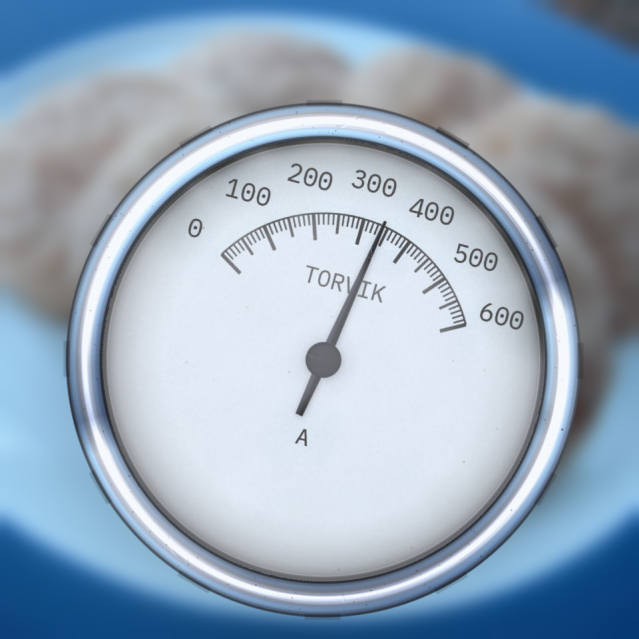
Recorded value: 340 A
